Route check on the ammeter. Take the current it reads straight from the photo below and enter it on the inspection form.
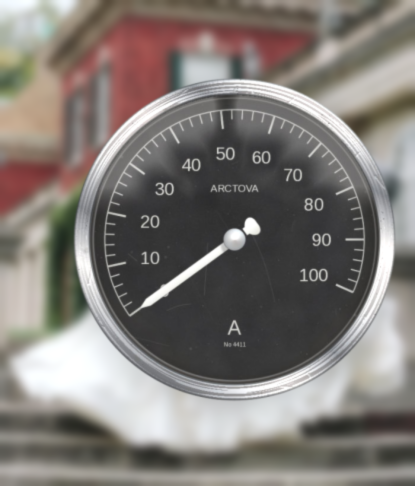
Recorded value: 0 A
